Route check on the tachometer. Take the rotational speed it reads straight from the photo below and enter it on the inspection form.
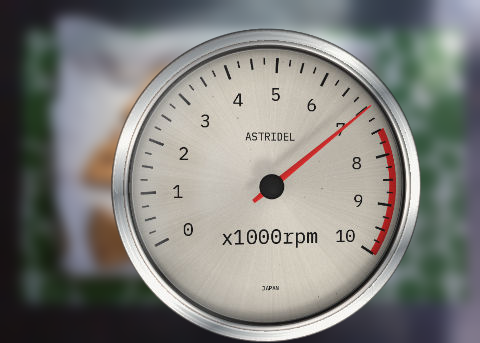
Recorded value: 7000 rpm
